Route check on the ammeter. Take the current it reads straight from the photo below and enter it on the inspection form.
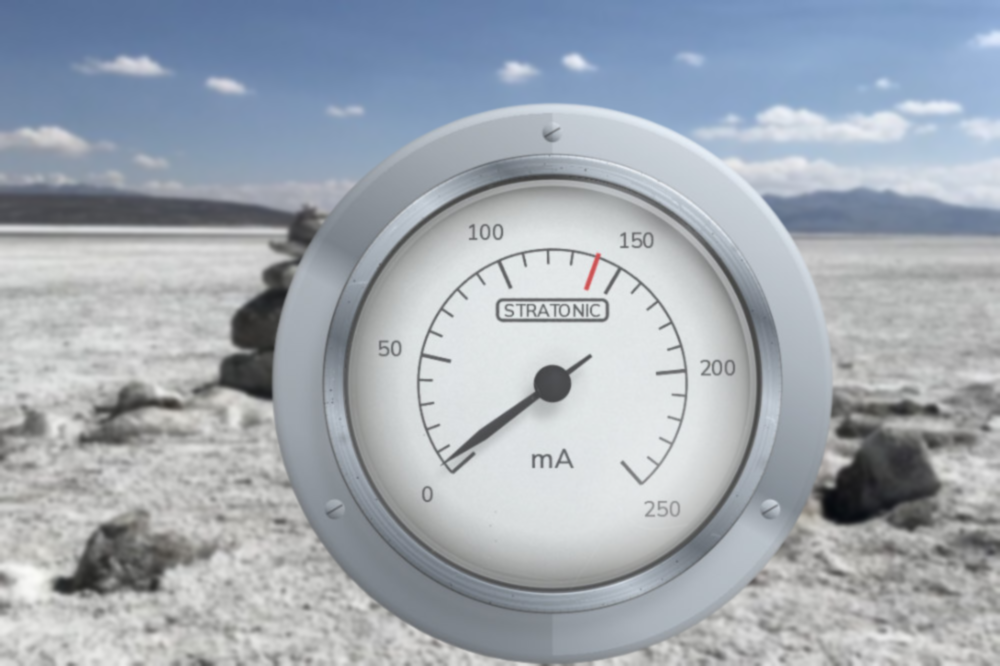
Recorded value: 5 mA
